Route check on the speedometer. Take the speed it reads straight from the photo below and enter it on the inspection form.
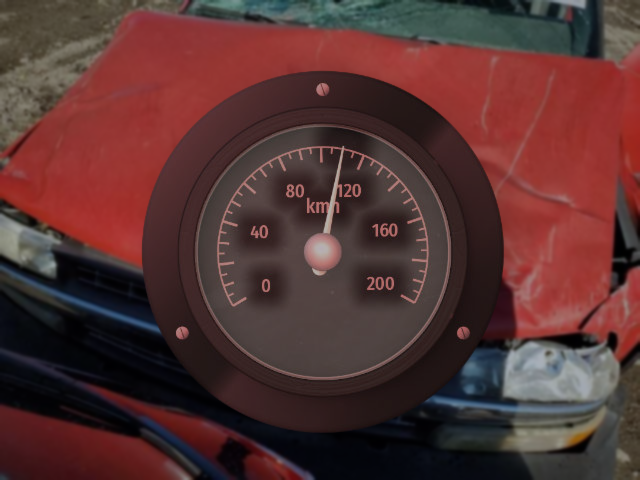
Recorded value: 110 km/h
